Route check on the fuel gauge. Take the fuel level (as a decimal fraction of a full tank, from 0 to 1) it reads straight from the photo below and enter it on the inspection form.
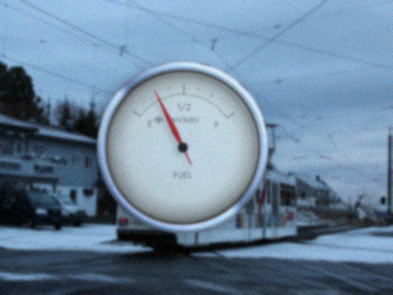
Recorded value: 0.25
